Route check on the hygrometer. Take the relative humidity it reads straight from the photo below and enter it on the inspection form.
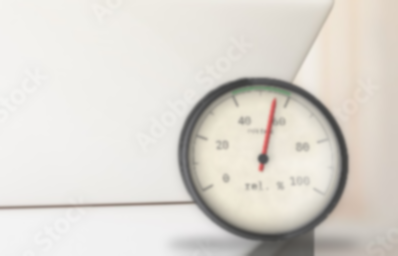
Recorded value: 55 %
